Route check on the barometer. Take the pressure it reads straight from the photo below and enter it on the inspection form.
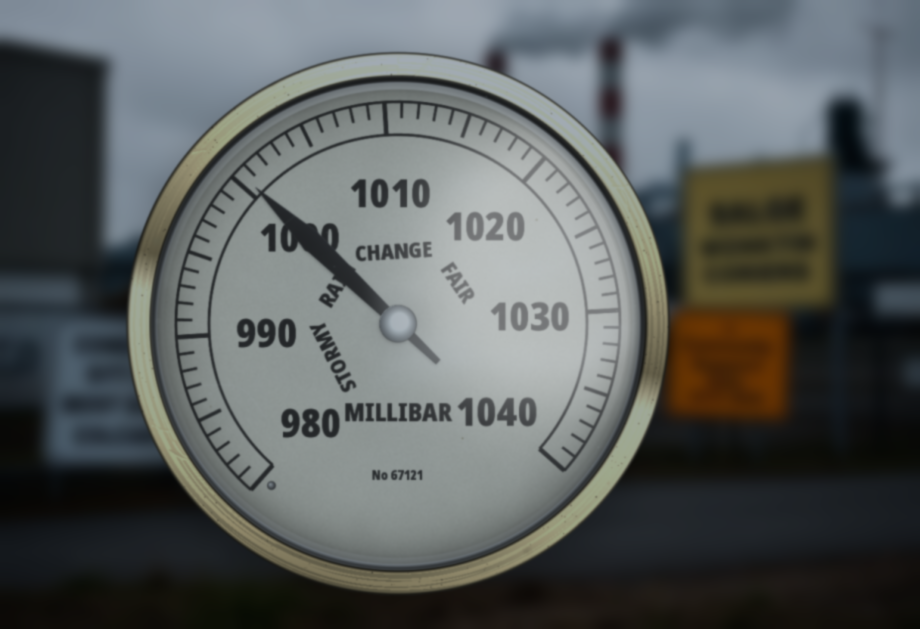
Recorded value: 1000.5 mbar
